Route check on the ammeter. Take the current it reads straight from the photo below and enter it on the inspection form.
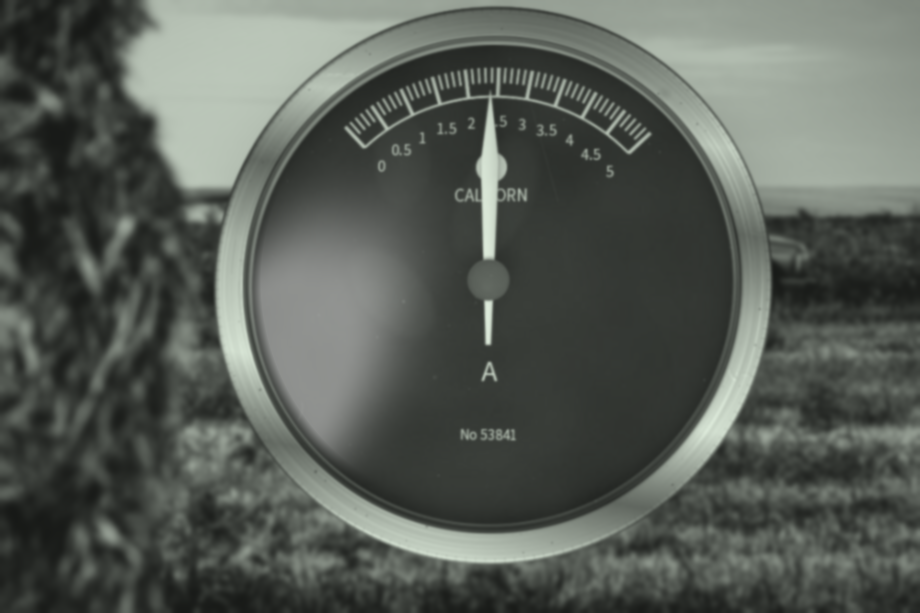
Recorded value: 2.4 A
